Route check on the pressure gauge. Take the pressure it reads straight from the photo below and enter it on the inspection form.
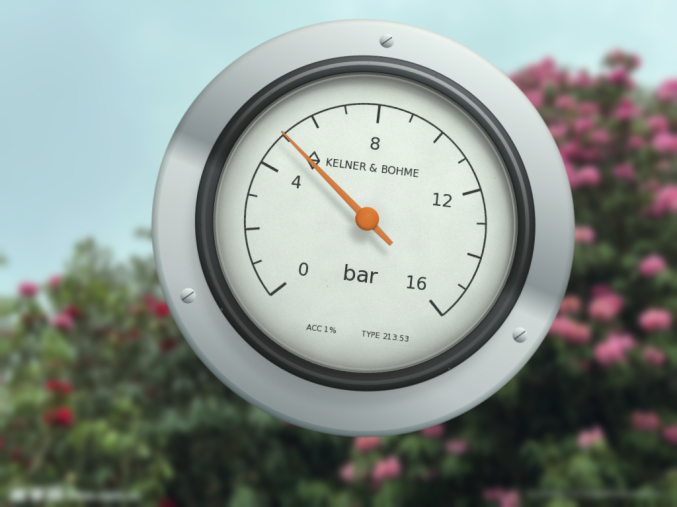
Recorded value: 5 bar
